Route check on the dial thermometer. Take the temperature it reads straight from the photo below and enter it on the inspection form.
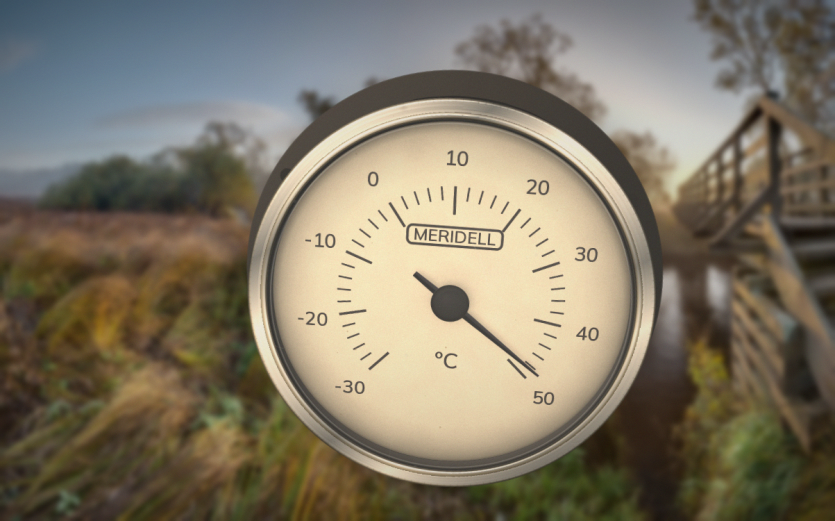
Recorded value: 48 °C
